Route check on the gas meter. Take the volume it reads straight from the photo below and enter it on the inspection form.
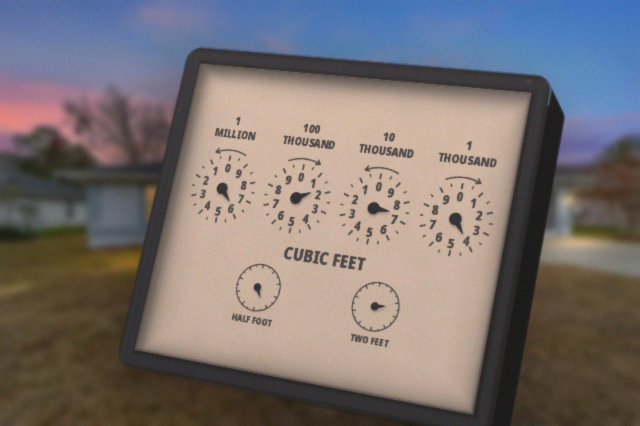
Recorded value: 617400 ft³
